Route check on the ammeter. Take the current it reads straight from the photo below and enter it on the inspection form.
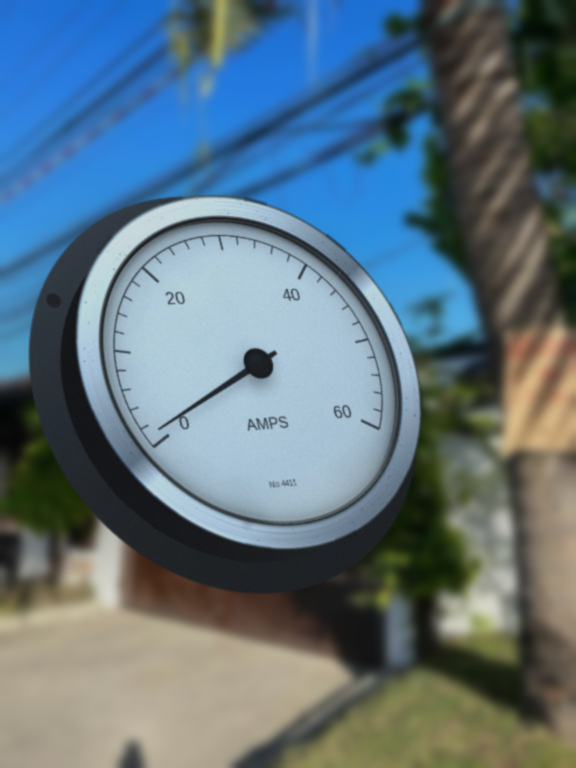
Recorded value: 1 A
